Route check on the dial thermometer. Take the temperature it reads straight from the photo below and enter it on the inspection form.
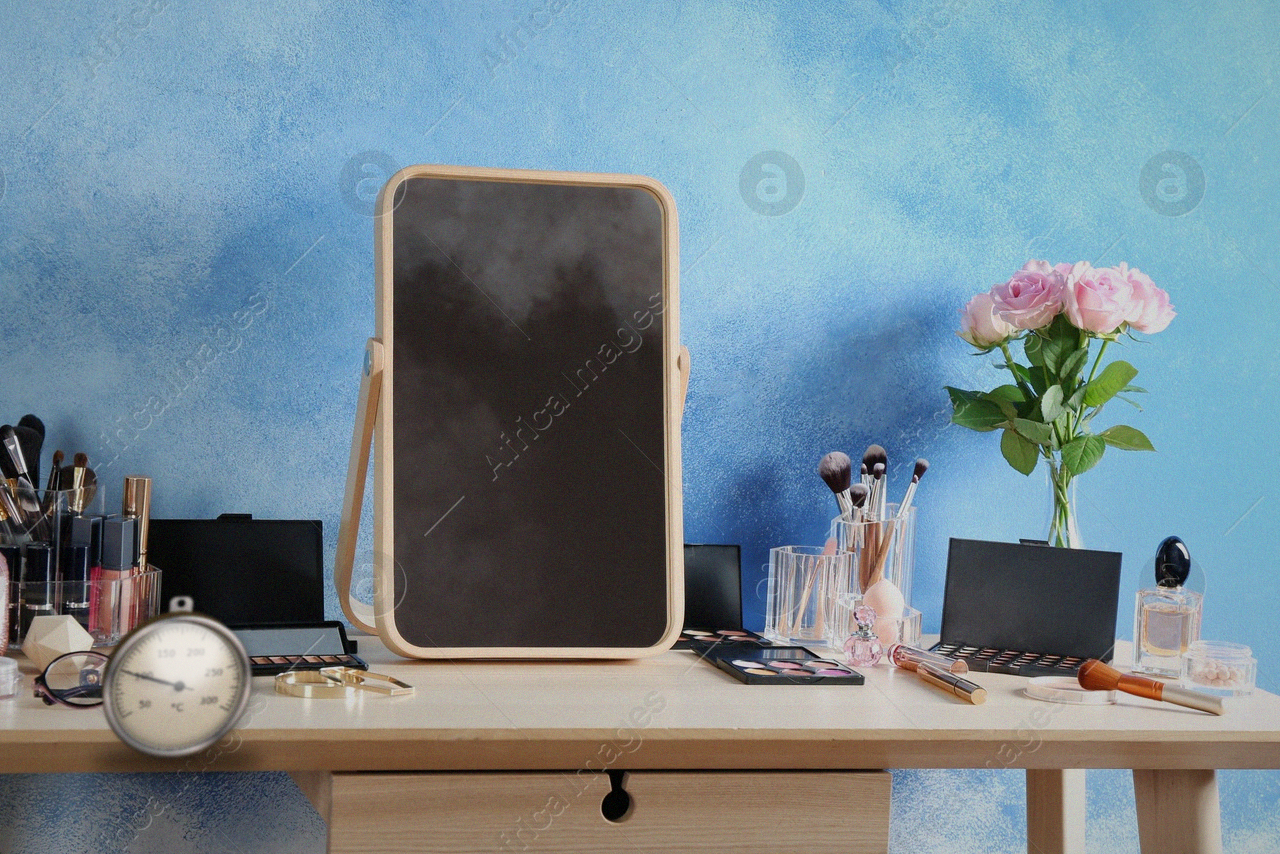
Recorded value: 100 °C
